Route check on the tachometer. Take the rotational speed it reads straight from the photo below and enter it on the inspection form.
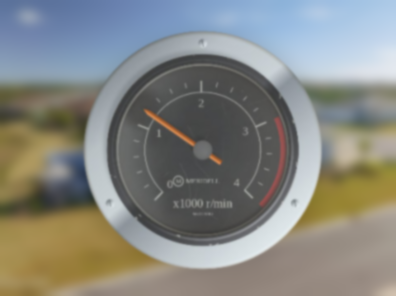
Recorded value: 1200 rpm
